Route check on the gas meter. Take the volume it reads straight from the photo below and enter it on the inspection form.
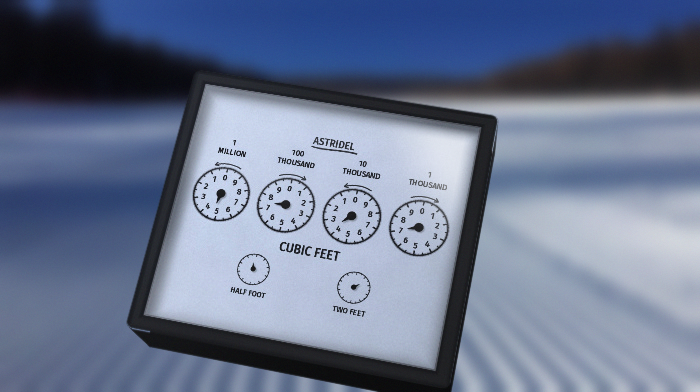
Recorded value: 473700 ft³
